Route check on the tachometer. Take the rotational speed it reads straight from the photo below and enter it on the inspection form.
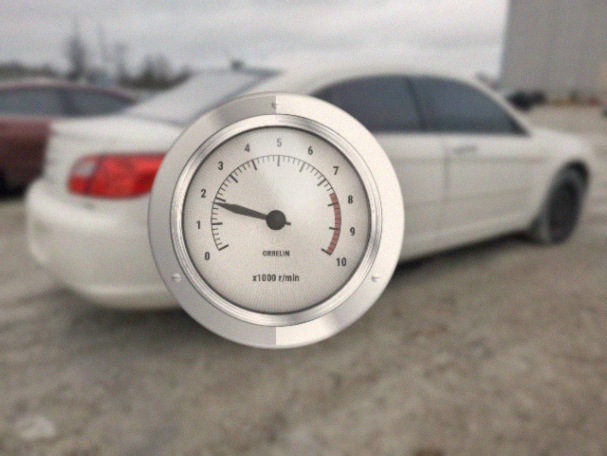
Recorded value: 1800 rpm
